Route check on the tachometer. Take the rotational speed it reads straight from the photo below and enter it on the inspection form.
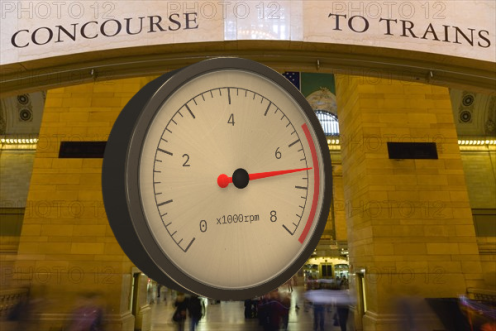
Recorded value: 6600 rpm
